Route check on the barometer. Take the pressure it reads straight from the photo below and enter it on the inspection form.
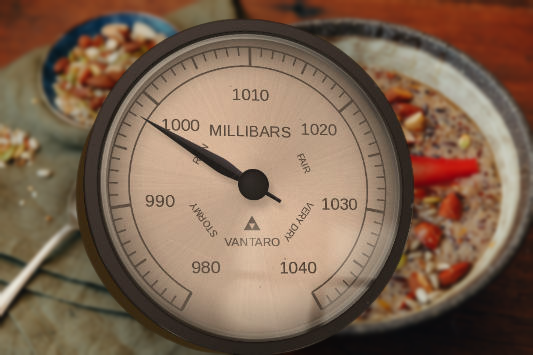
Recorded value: 998 mbar
